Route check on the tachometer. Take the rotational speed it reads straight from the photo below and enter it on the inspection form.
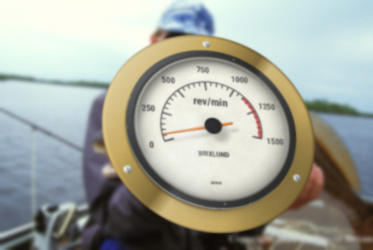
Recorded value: 50 rpm
